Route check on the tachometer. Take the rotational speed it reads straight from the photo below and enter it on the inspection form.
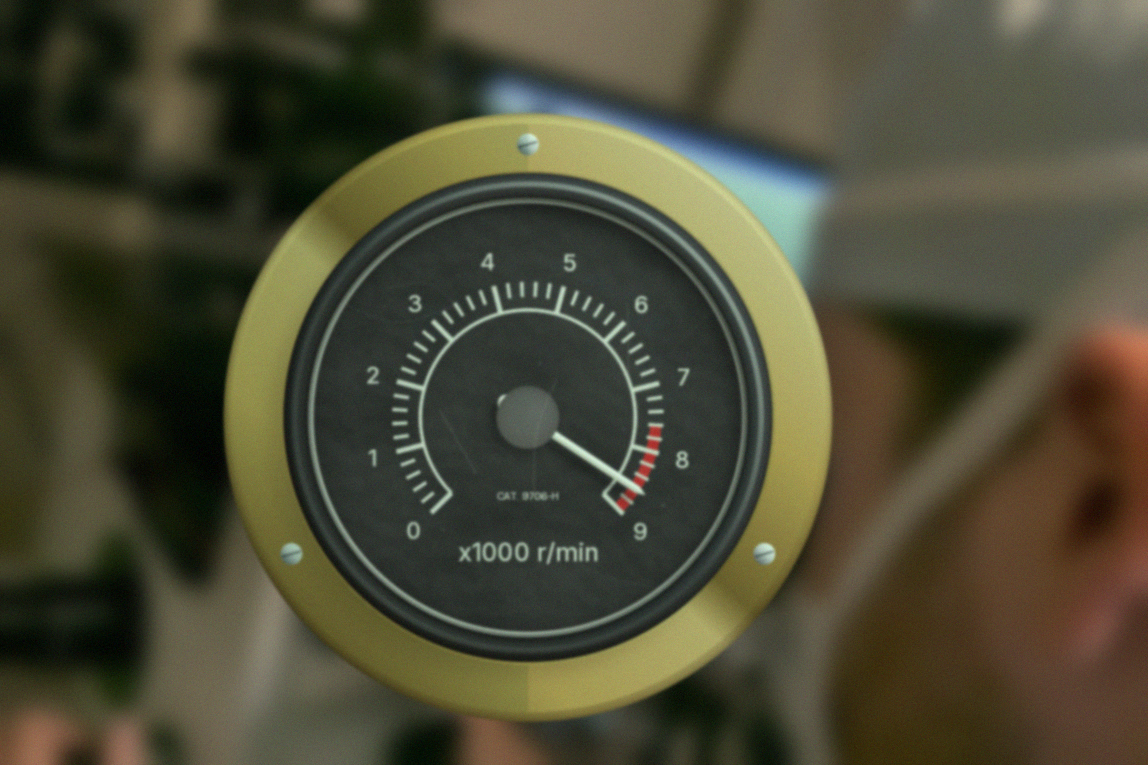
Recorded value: 8600 rpm
